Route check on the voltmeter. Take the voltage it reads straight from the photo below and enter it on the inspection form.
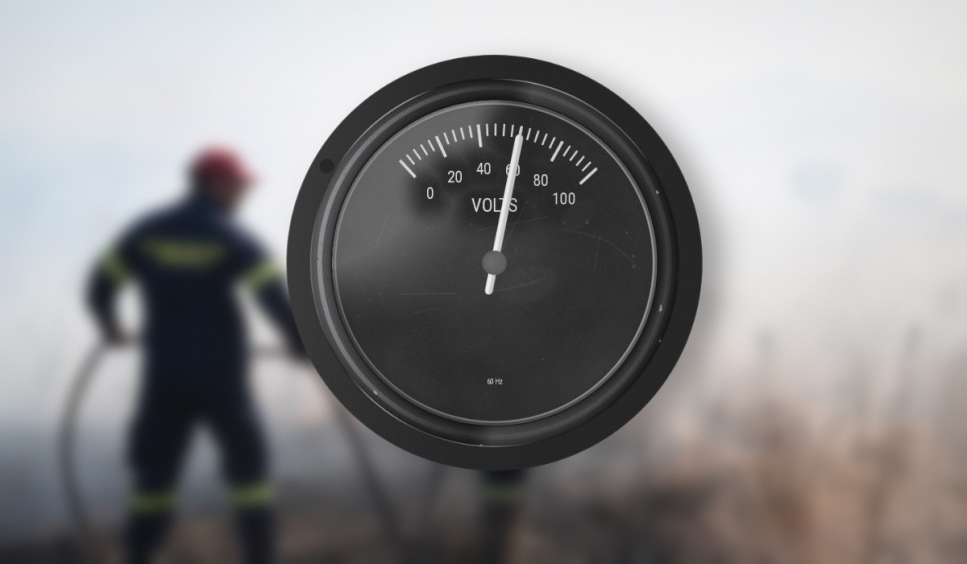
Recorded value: 60 V
